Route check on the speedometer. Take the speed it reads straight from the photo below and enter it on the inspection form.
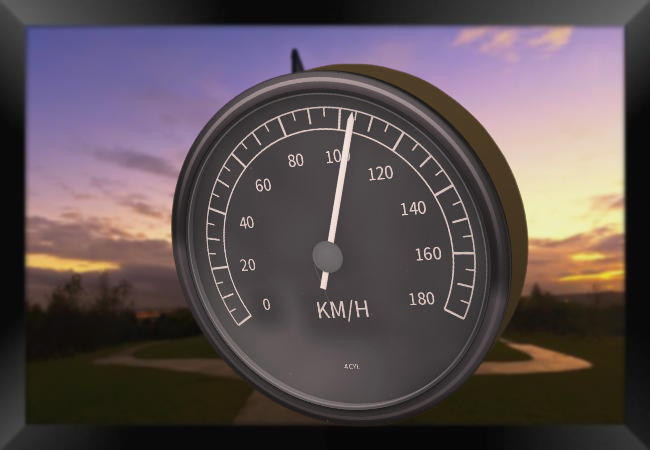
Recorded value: 105 km/h
